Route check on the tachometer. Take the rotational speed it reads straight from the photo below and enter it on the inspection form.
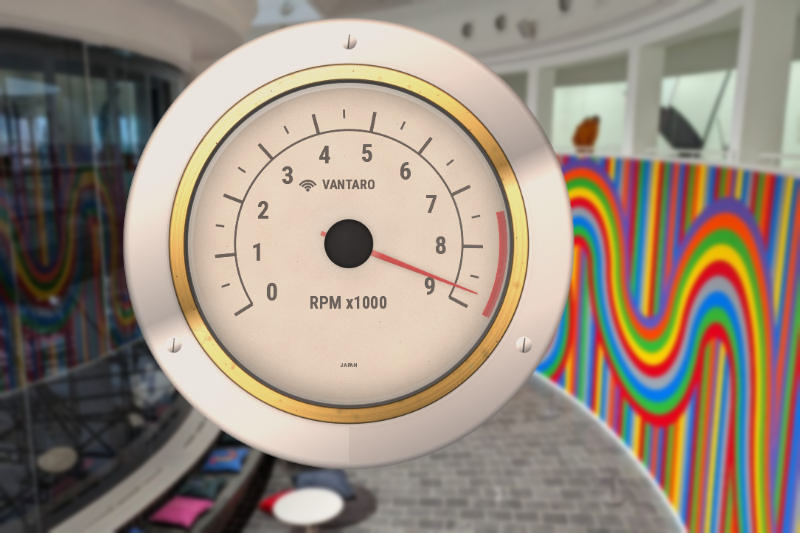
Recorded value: 8750 rpm
